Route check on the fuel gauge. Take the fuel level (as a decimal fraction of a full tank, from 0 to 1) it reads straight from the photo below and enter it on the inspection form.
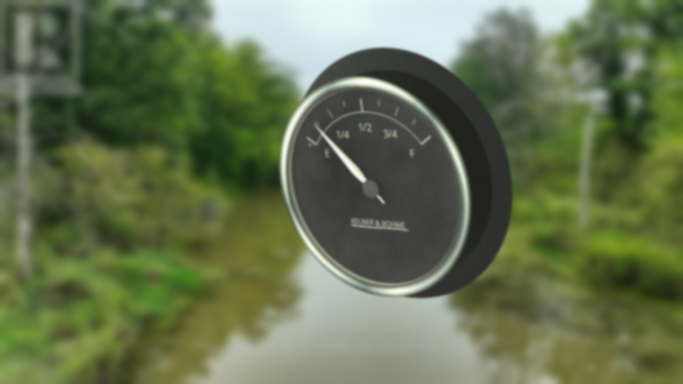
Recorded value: 0.125
